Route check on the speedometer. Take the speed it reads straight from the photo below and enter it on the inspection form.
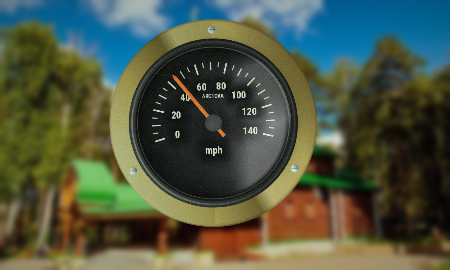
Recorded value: 45 mph
